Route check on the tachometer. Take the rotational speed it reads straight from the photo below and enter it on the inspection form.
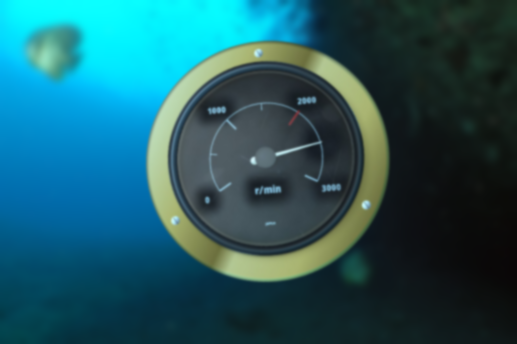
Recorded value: 2500 rpm
